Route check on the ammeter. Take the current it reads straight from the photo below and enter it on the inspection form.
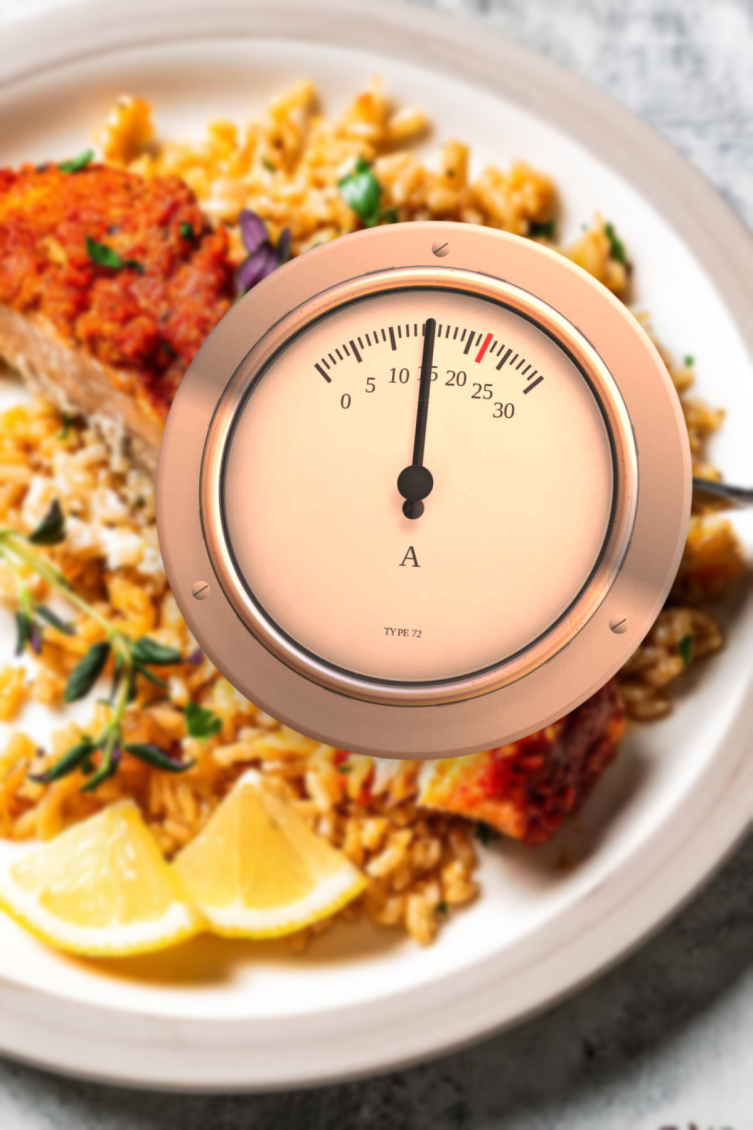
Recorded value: 15 A
